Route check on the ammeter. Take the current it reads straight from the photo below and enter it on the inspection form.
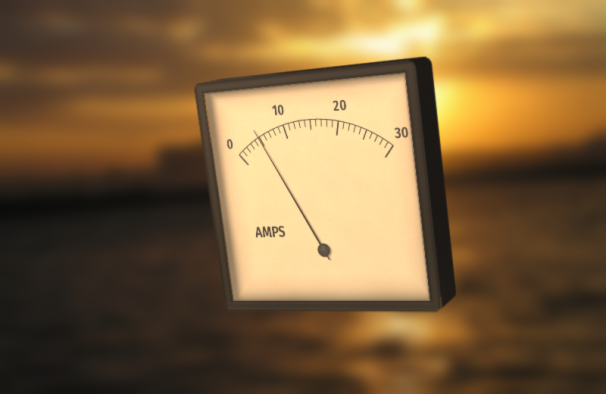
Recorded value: 5 A
